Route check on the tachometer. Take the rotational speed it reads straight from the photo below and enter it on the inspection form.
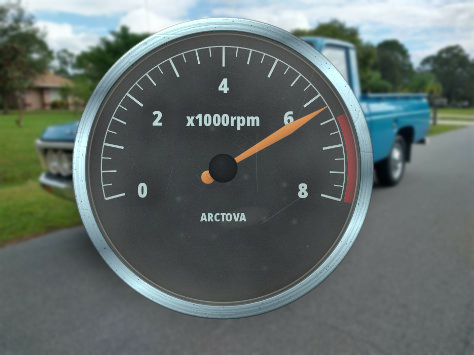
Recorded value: 6250 rpm
